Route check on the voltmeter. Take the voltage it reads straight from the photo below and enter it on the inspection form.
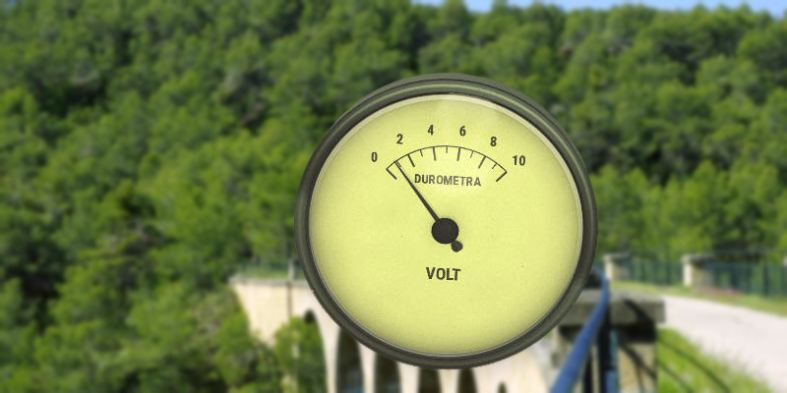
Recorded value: 1 V
